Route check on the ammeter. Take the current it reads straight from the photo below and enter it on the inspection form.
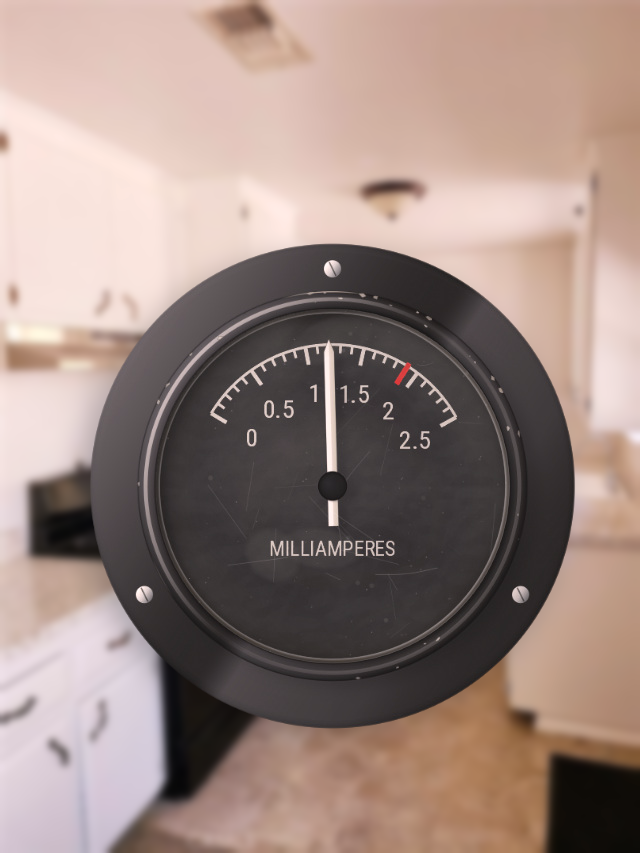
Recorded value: 1.2 mA
